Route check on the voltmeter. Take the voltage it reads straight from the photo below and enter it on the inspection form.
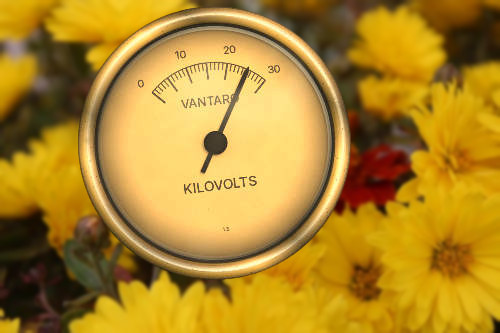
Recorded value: 25 kV
